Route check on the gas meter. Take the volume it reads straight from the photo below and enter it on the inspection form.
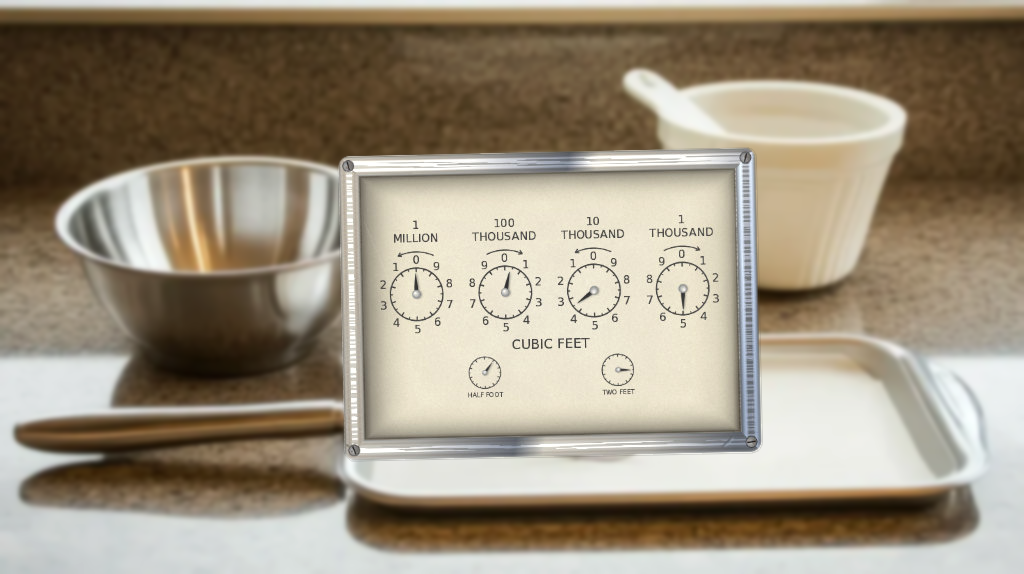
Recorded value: 3500 ft³
